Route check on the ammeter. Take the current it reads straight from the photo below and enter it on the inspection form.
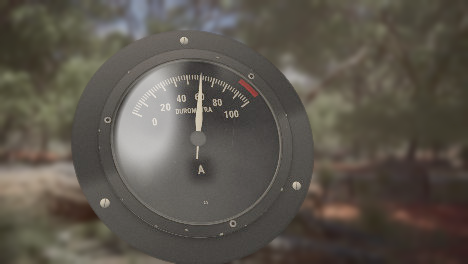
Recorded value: 60 A
